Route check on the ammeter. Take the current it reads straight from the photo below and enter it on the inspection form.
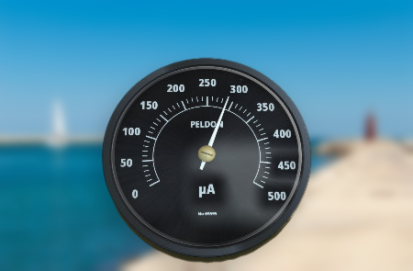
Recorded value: 290 µA
